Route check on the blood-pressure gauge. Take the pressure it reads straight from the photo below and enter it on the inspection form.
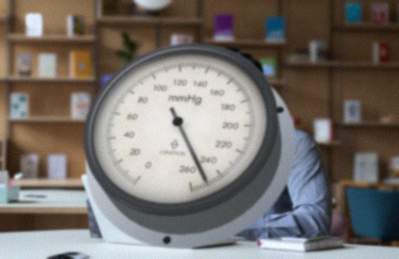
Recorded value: 250 mmHg
